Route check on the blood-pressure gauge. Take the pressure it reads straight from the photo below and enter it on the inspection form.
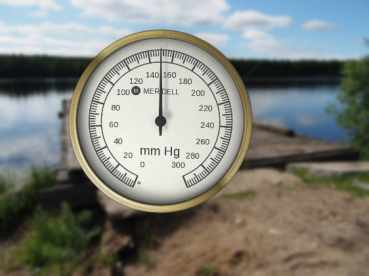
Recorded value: 150 mmHg
